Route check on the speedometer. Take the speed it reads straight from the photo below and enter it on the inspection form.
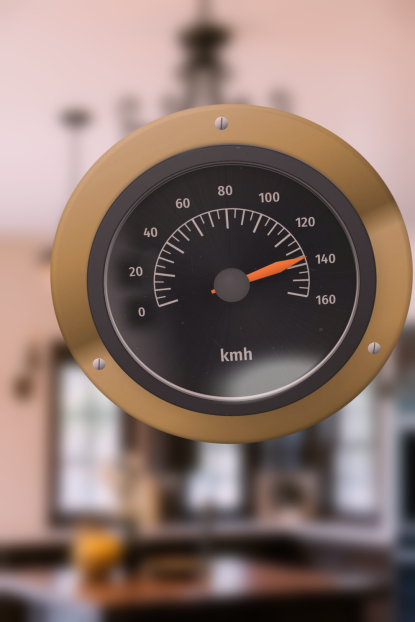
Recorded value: 135 km/h
